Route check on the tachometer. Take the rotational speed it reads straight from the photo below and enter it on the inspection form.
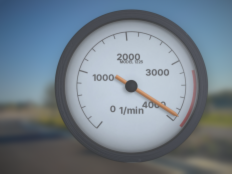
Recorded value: 3900 rpm
